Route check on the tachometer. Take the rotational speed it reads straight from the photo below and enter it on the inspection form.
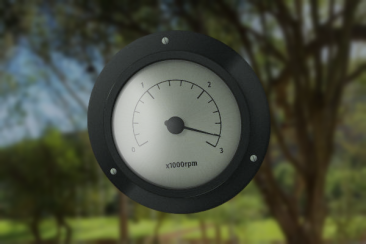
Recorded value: 2800 rpm
